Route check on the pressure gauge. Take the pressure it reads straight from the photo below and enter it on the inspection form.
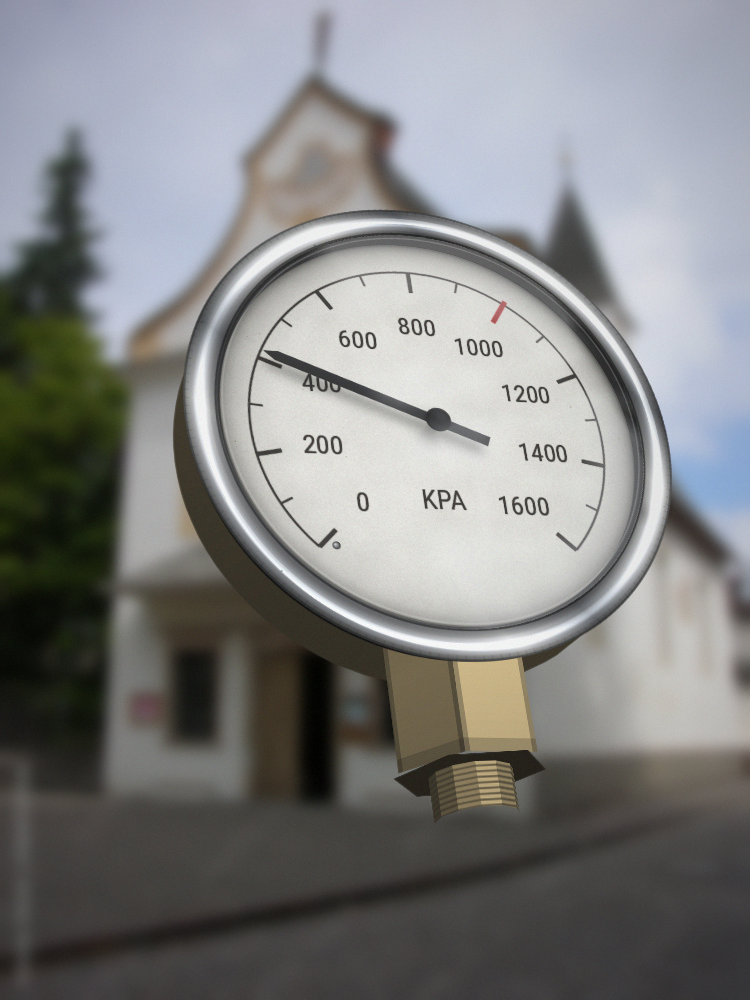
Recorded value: 400 kPa
